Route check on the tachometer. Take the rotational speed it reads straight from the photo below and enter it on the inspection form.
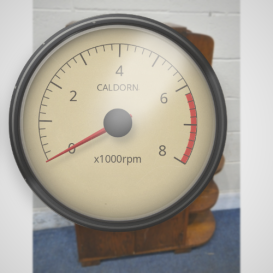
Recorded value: 0 rpm
